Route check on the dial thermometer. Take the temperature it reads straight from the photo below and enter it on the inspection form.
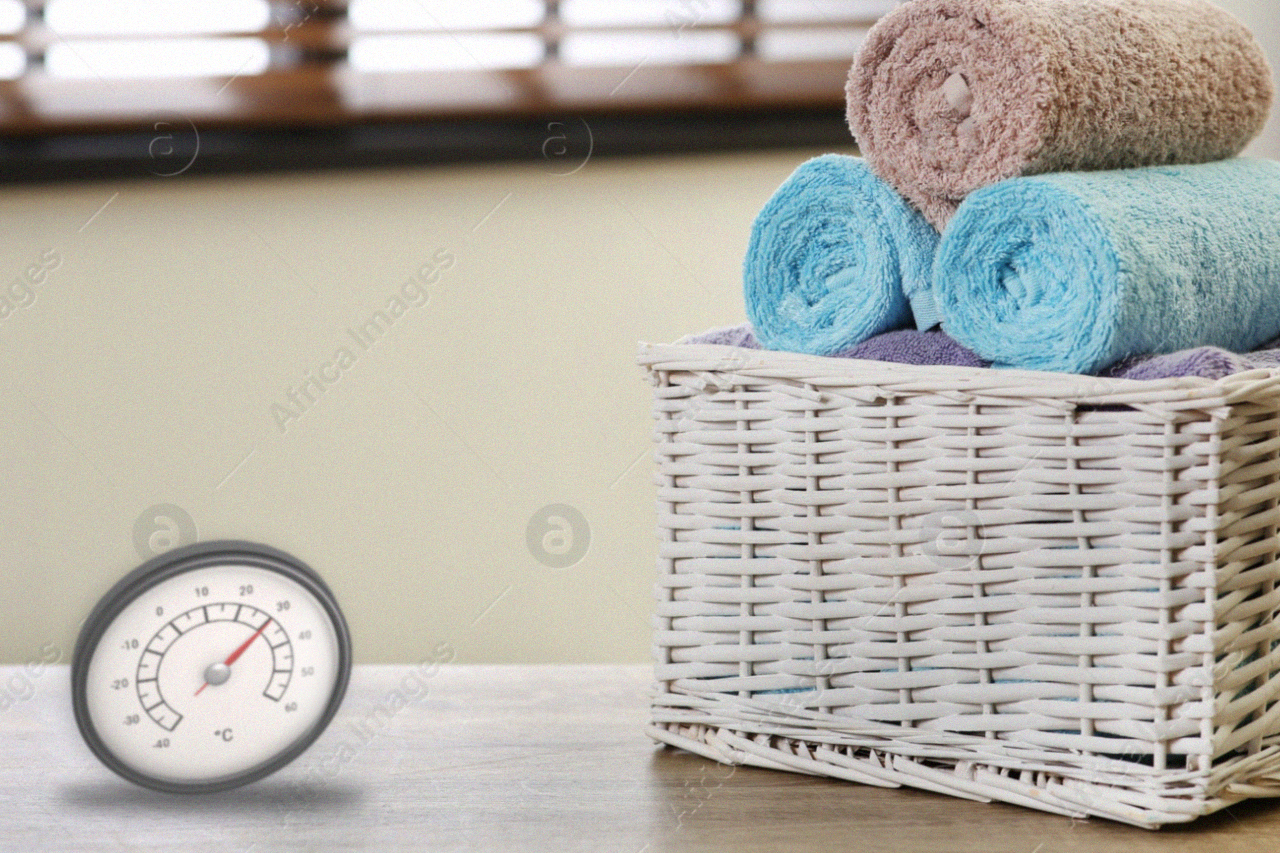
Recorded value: 30 °C
